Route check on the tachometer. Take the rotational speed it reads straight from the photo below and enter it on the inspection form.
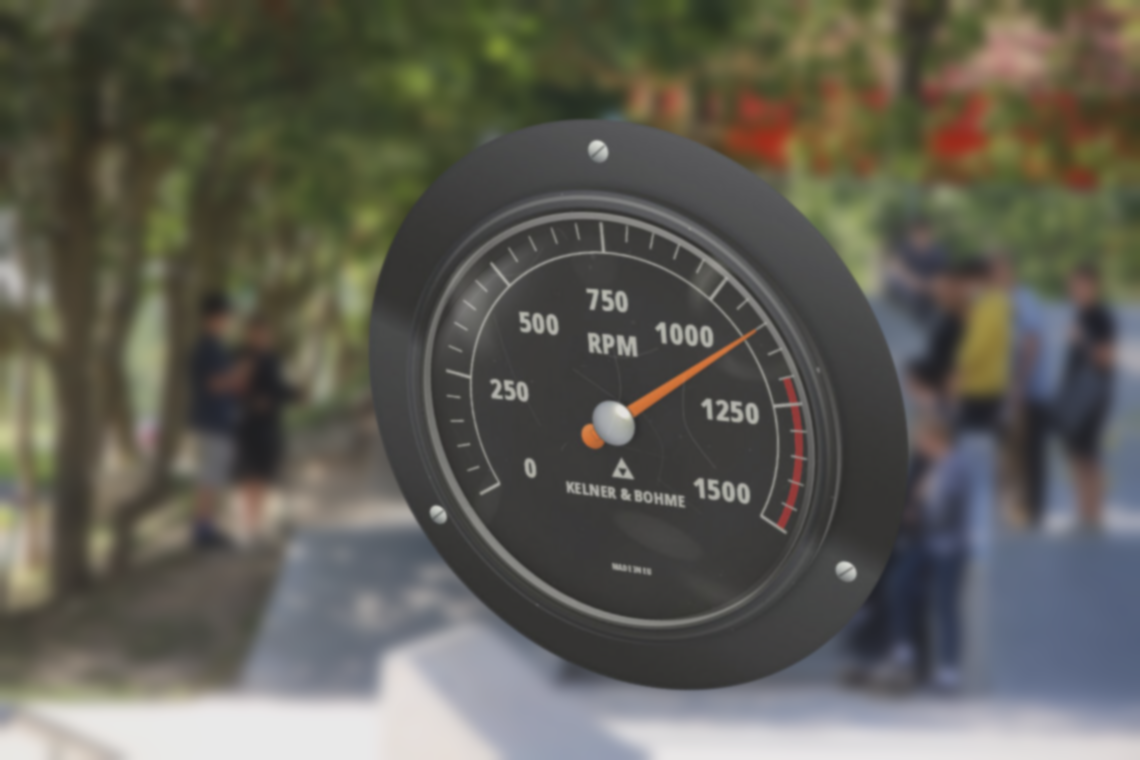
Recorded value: 1100 rpm
